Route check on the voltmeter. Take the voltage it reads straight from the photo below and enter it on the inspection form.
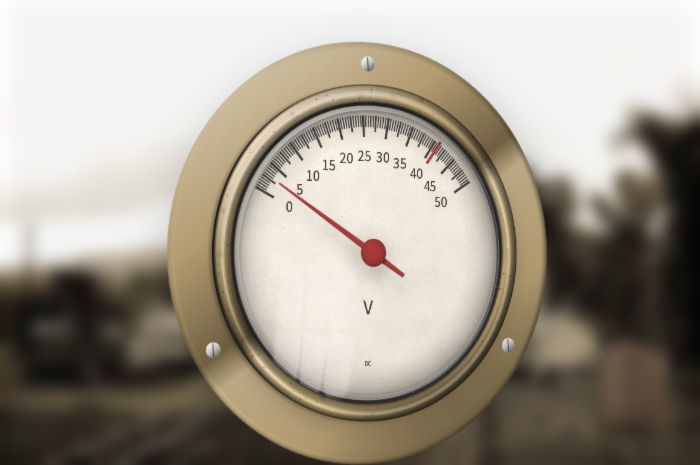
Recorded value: 2.5 V
